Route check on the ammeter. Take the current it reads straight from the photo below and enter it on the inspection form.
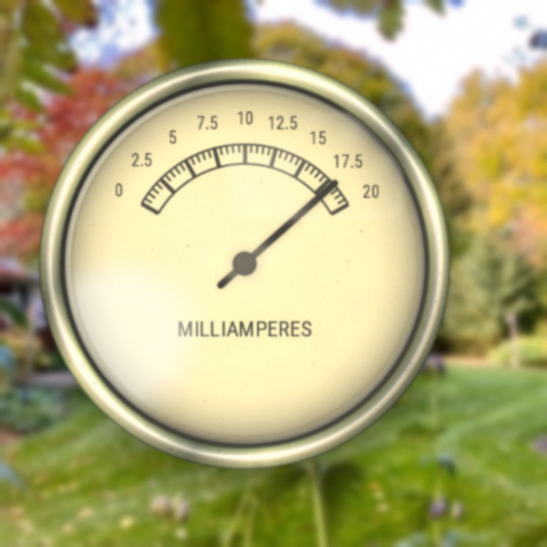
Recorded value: 18 mA
